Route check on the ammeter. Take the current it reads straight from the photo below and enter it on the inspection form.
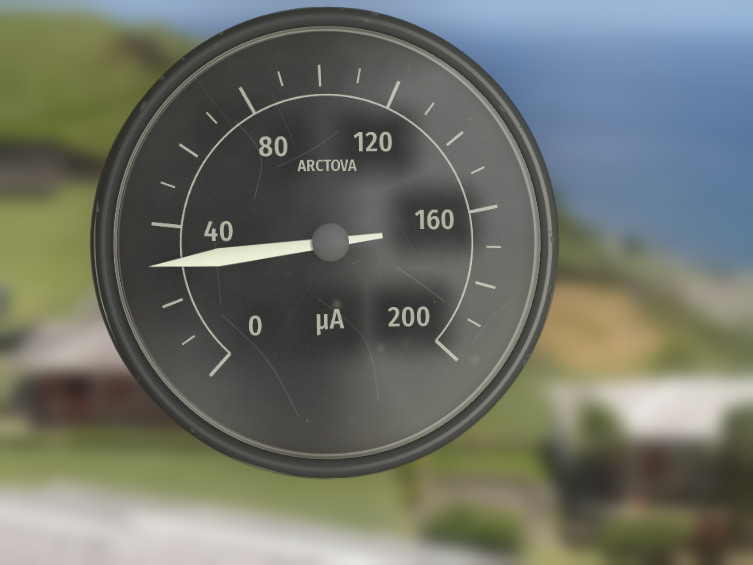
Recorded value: 30 µA
